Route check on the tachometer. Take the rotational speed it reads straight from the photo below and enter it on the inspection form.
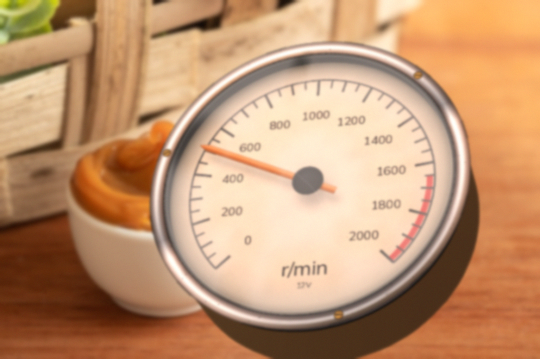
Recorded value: 500 rpm
